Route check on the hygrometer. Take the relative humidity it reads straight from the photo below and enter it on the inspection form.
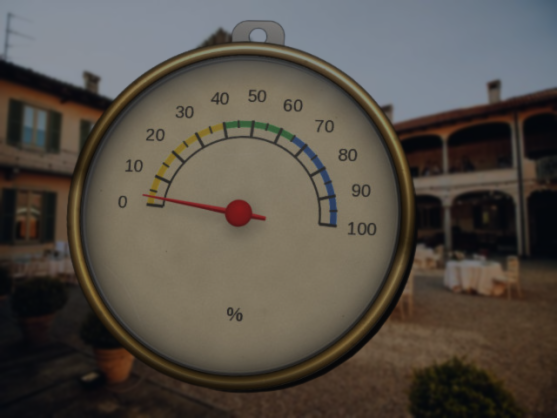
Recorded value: 2.5 %
